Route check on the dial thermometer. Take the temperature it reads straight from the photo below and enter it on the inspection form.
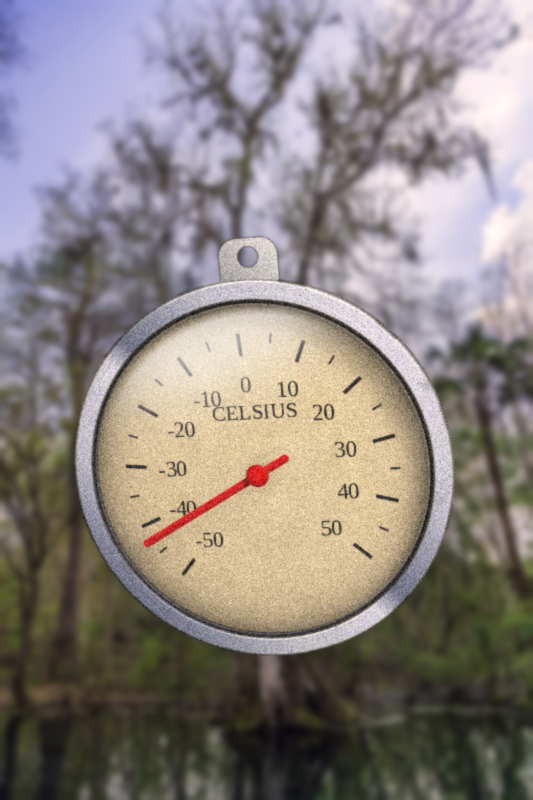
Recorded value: -42.5 °C
